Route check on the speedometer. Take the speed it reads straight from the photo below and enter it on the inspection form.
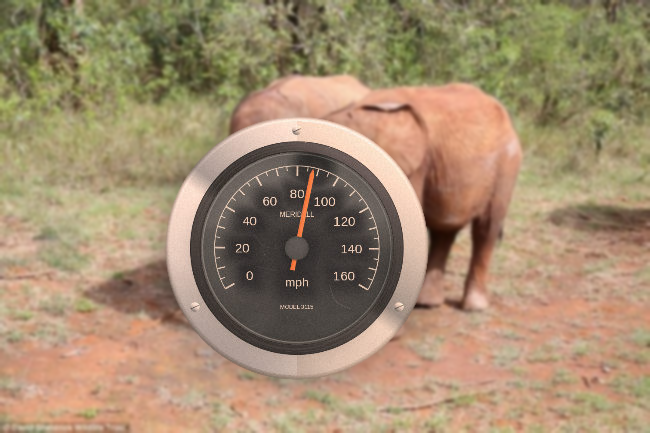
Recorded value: 87.5 mph
